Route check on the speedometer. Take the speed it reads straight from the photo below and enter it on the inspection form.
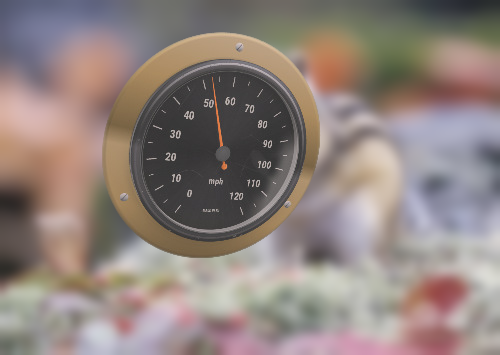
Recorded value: 52.5 mph
